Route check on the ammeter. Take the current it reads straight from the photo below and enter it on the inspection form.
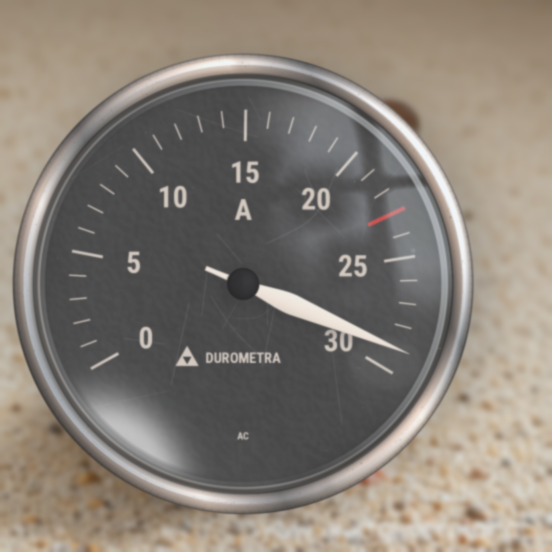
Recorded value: 29 A
